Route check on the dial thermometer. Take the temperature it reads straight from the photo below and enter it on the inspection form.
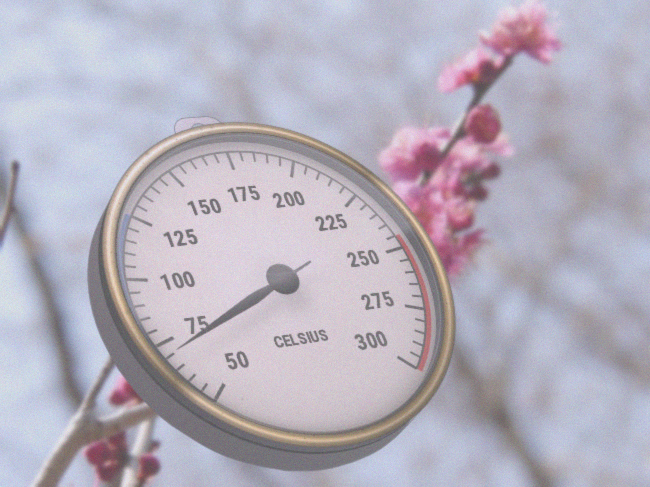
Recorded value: 70 °C
